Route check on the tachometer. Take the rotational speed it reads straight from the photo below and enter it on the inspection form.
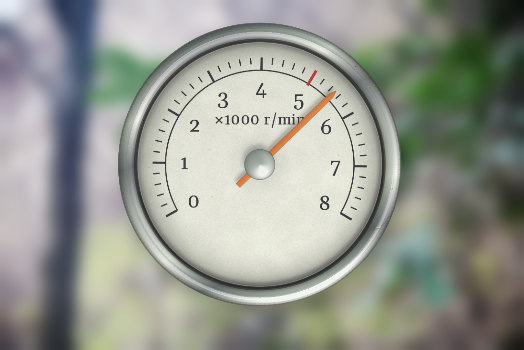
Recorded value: 5500 rpm
